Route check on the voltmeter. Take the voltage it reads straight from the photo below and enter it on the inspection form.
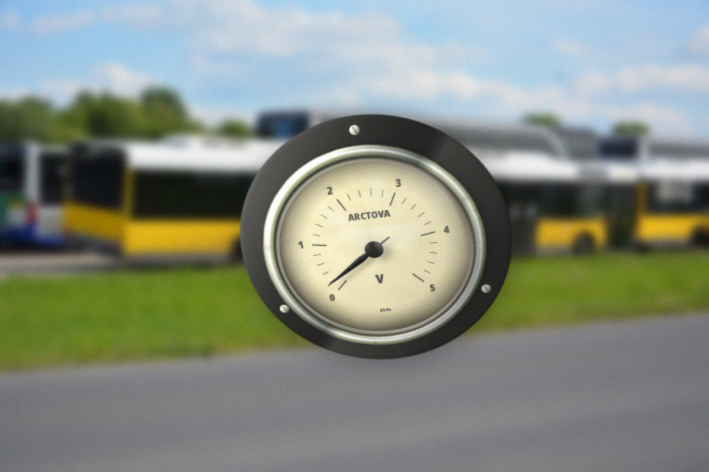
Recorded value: 0.2 V
